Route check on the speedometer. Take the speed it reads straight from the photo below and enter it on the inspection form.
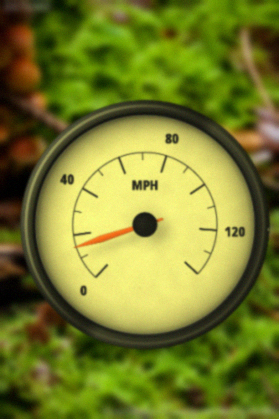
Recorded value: 15 mph
